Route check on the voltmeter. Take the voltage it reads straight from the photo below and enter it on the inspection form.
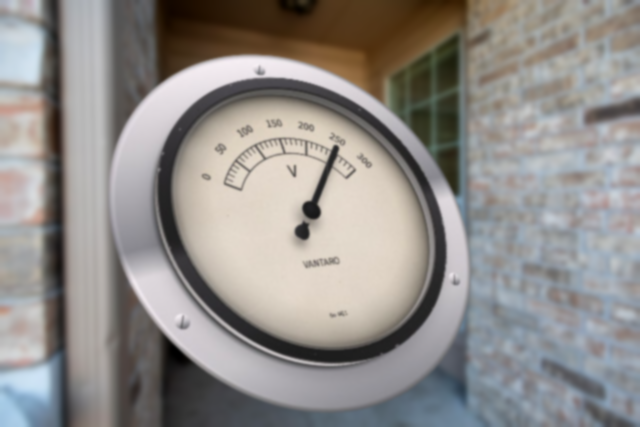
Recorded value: 250 V
